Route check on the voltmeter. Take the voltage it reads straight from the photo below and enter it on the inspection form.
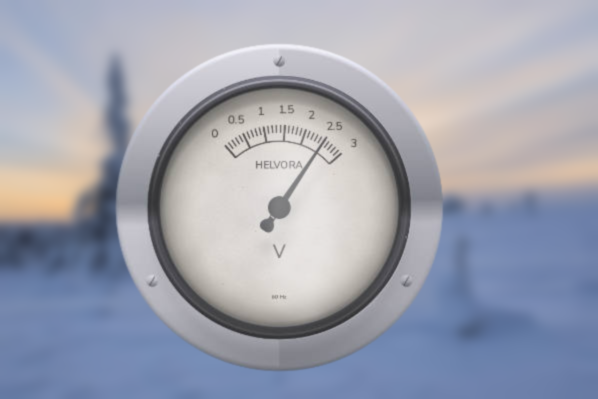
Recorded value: 2.5 V
